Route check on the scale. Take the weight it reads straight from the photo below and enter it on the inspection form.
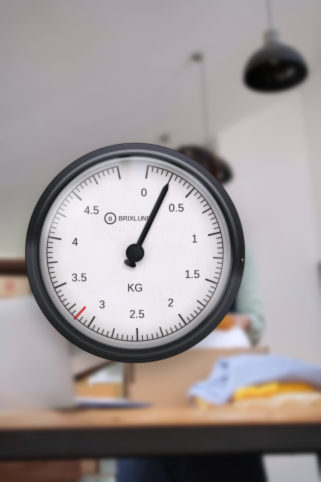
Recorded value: 0.25 kg
